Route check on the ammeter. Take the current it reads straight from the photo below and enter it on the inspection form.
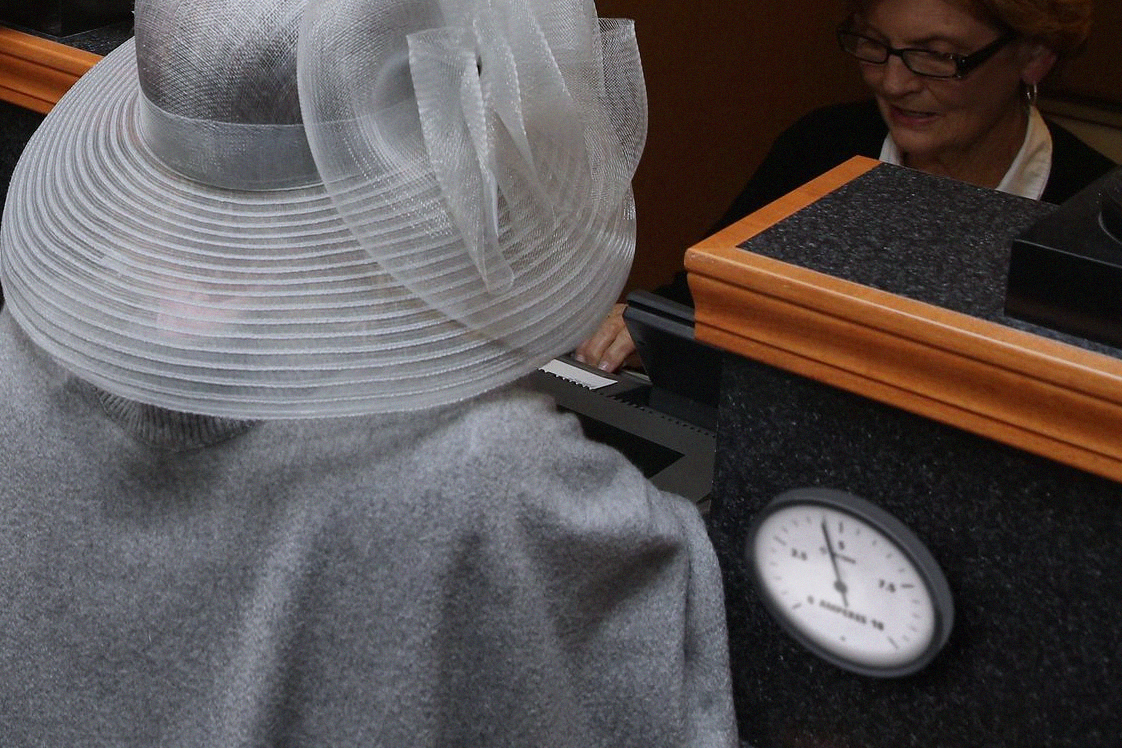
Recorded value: 4.5 A
